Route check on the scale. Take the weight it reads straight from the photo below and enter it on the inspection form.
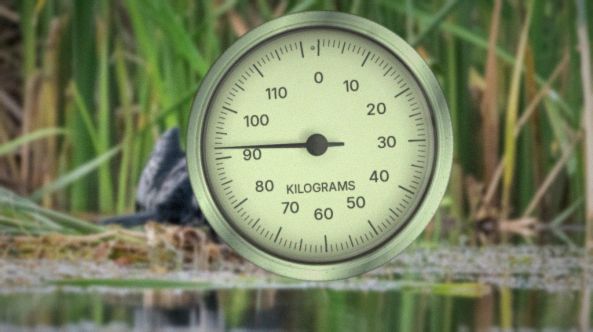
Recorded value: 92 kg
